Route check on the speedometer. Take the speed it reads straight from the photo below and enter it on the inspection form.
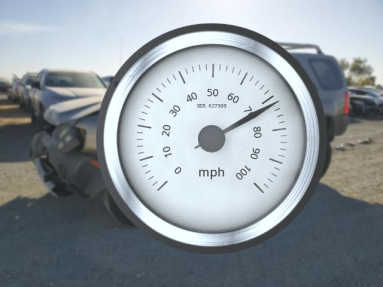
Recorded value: 72 mph
